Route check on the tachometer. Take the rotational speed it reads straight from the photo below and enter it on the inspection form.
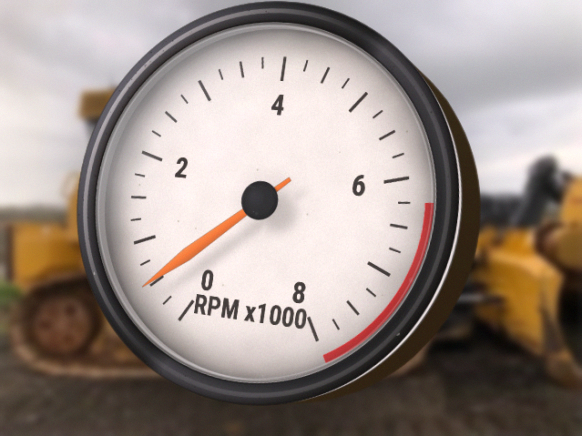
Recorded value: 500 rpm
